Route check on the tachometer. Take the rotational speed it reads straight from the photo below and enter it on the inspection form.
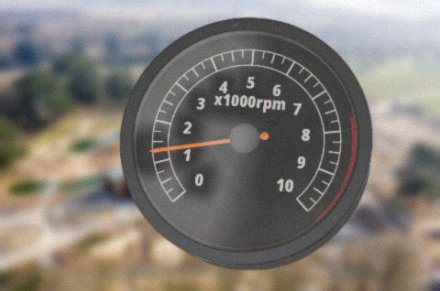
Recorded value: 1250 rpm
